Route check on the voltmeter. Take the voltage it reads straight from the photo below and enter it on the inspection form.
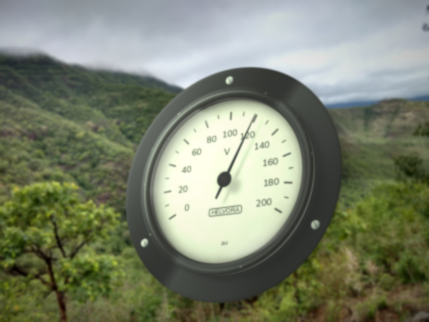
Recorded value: 120 V
